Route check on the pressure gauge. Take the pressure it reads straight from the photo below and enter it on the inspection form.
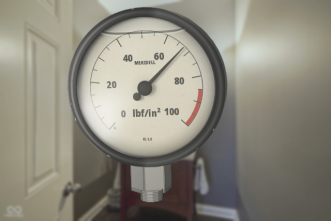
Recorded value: 67.5 psi
